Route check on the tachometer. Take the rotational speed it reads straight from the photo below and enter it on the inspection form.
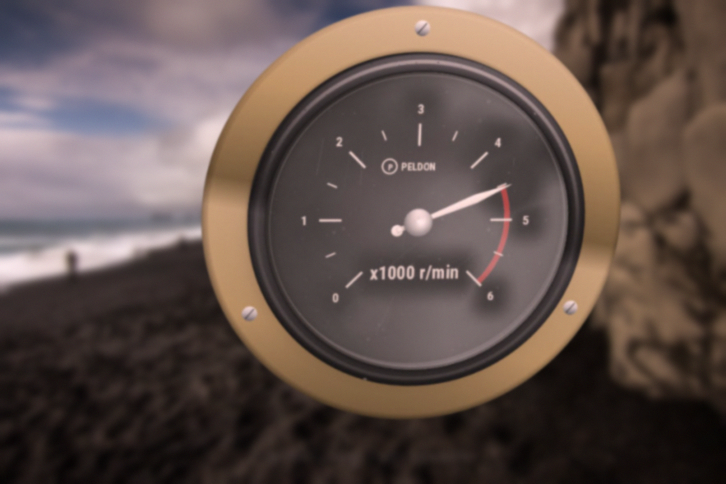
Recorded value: 4500 rpm
